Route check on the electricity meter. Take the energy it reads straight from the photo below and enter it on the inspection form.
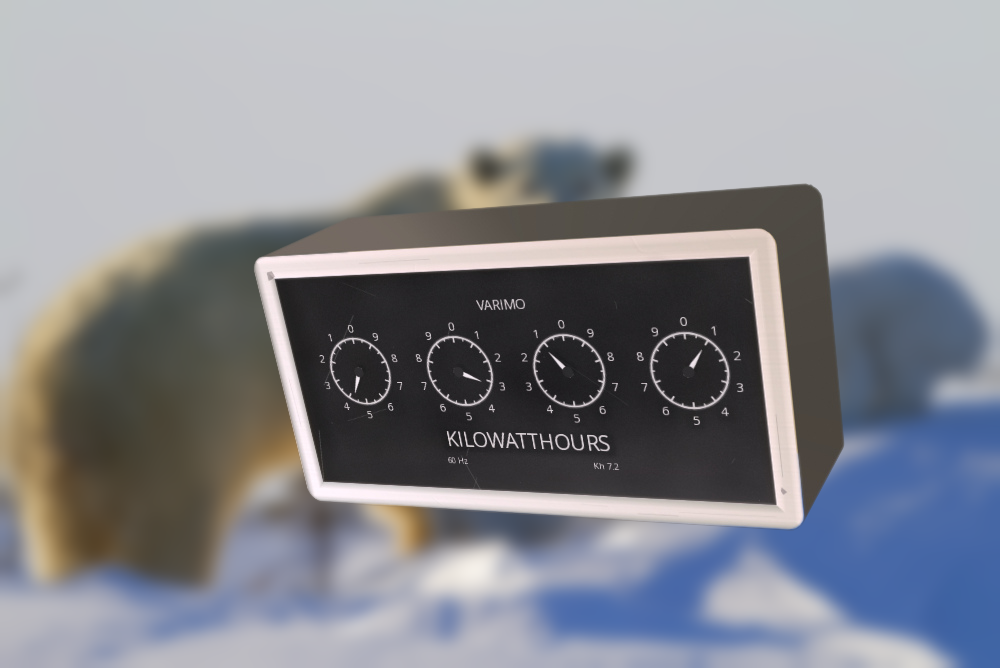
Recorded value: 4311 kWh
